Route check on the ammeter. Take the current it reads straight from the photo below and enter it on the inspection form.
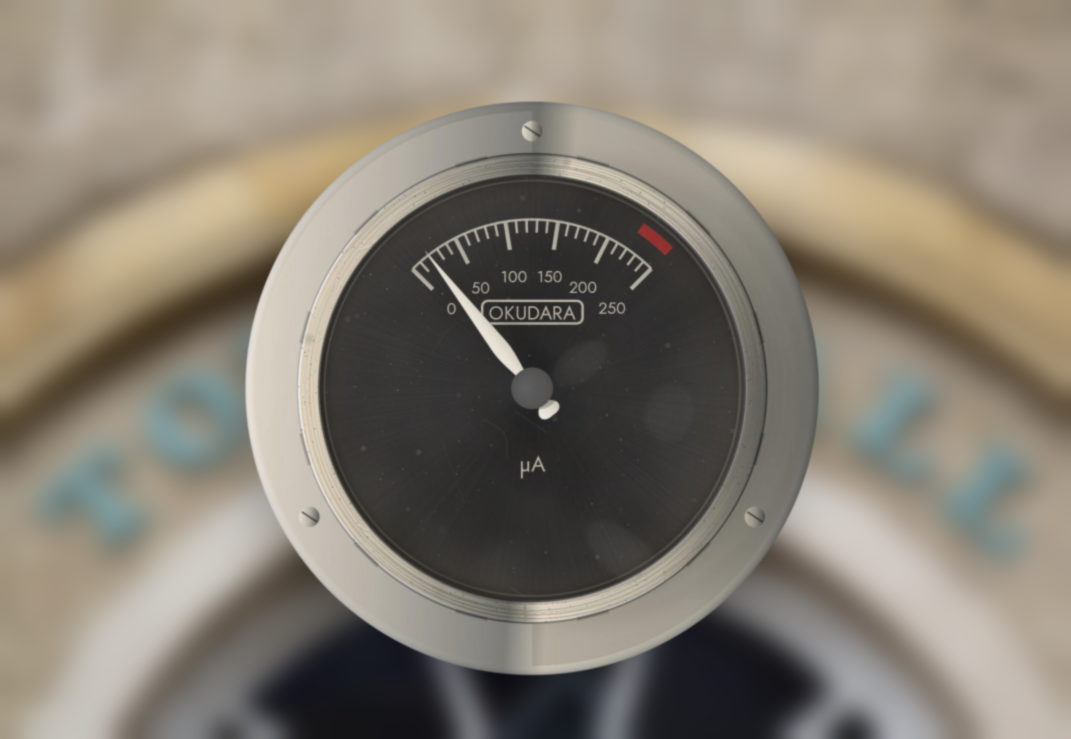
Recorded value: 20 µA
